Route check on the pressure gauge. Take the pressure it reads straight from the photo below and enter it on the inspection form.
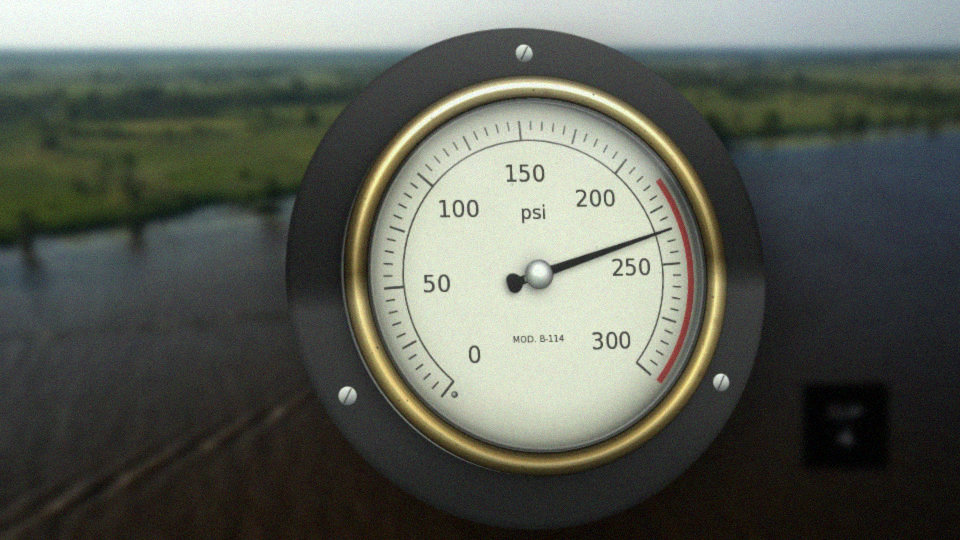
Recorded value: 235 psi
